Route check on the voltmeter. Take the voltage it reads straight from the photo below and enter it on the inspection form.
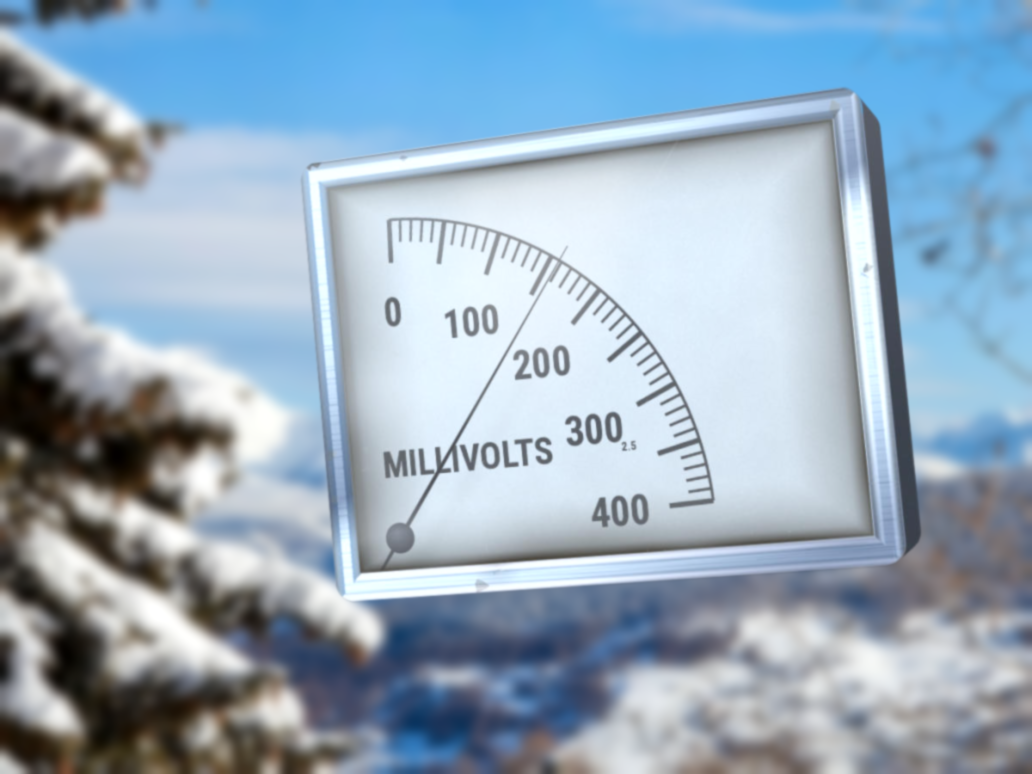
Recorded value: 160 mV
